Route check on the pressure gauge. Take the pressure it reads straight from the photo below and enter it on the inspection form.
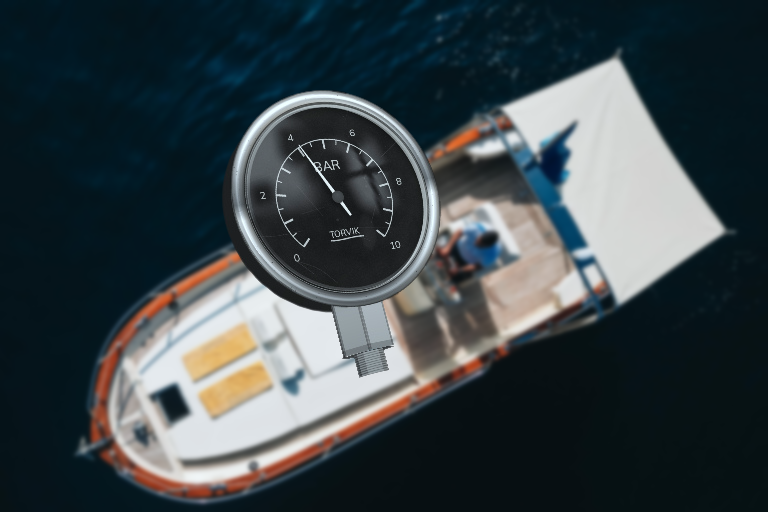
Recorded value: 4 bar
